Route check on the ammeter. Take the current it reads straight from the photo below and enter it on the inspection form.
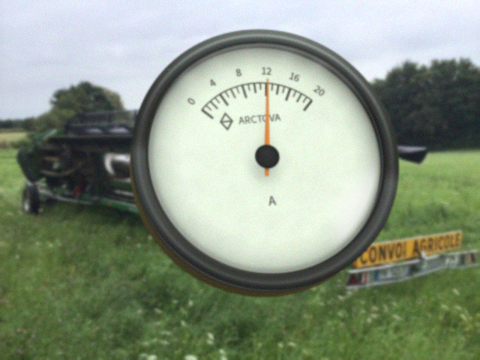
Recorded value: 12 A
